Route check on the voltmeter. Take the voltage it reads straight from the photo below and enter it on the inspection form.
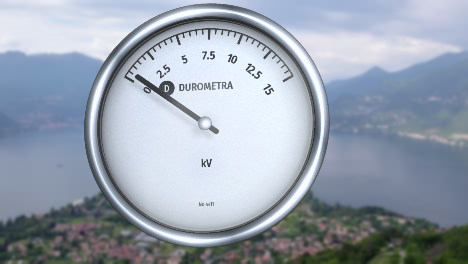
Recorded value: 0.5 kV
